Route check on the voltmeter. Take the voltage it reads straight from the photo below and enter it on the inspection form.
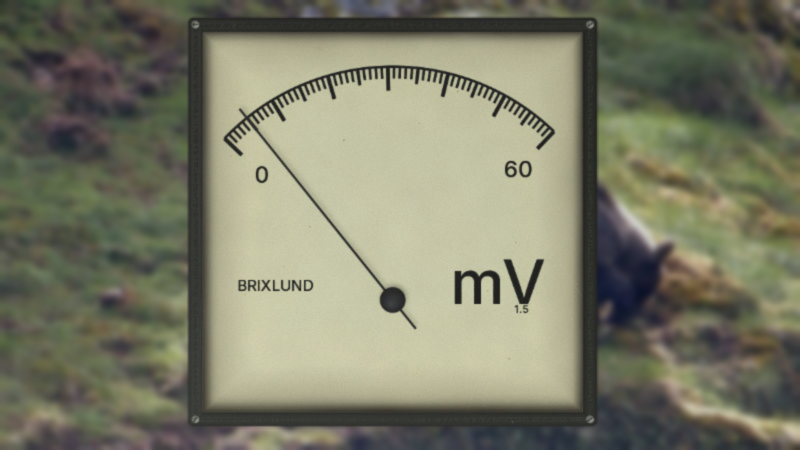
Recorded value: 5 mV
